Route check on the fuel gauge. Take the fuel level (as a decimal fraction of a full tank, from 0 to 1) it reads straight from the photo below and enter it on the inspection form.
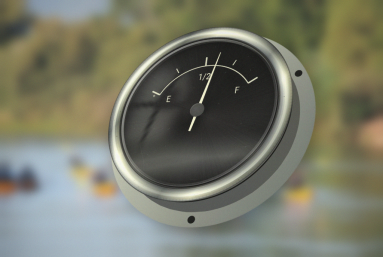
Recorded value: 0.625
